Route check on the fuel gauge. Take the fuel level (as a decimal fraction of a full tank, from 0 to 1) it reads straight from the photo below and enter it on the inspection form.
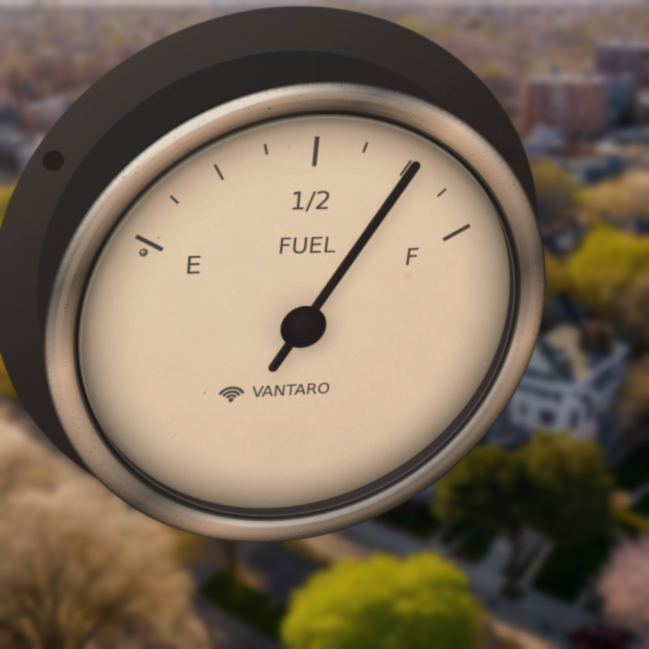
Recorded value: 0.75
